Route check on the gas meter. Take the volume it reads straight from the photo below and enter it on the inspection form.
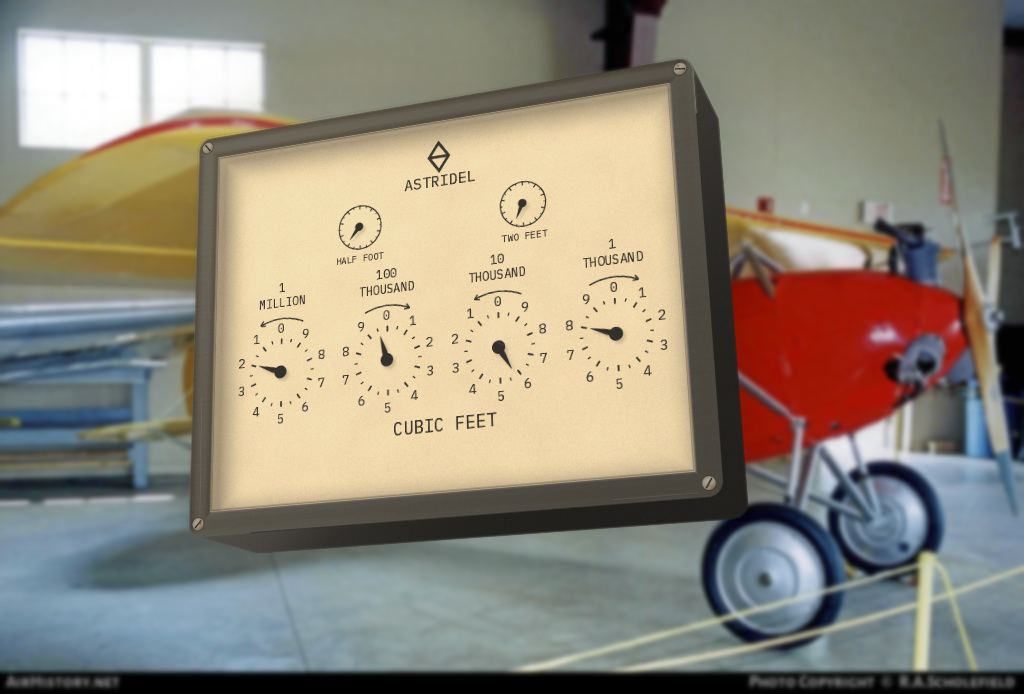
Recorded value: 195800 ft³
